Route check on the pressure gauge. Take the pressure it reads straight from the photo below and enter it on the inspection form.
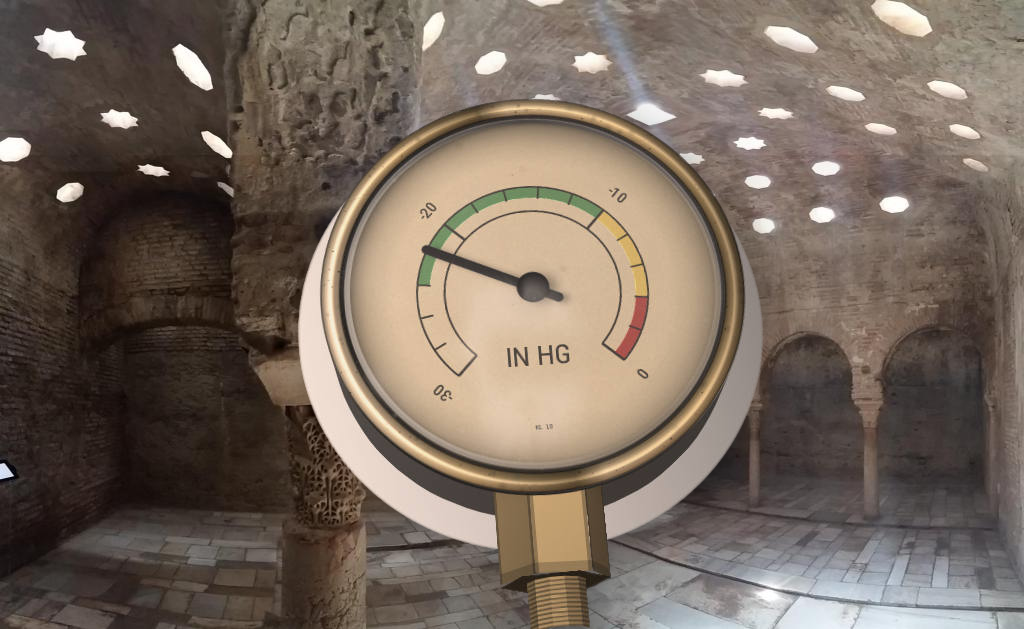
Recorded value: -22 inHg
